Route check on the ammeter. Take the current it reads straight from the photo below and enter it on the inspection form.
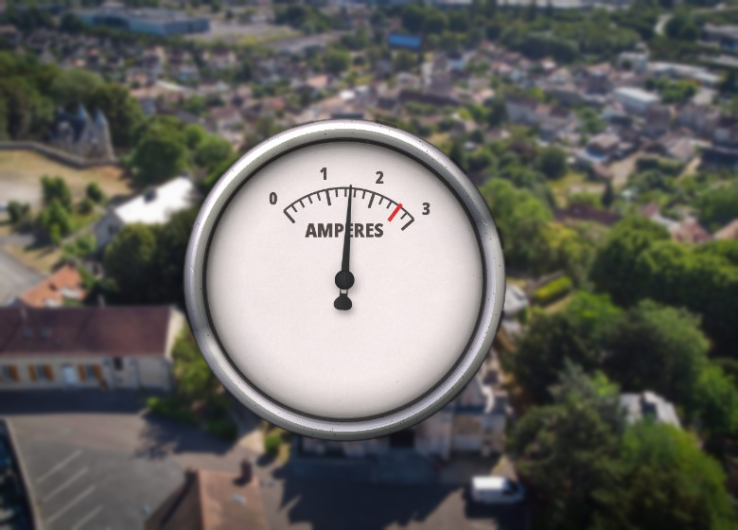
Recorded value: 1.5 A
